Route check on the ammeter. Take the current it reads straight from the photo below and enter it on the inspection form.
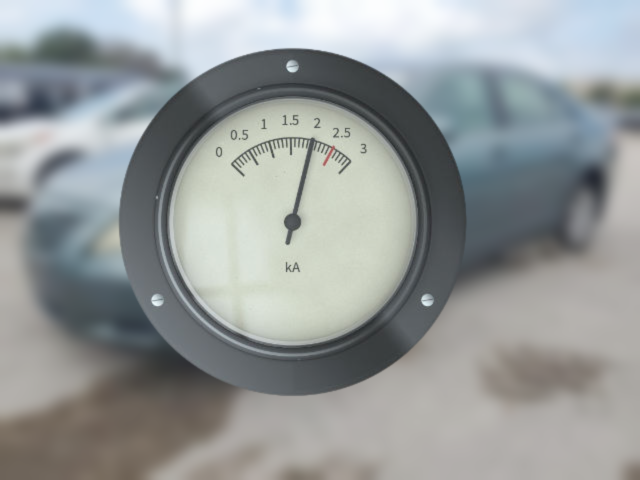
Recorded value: 2 kA
